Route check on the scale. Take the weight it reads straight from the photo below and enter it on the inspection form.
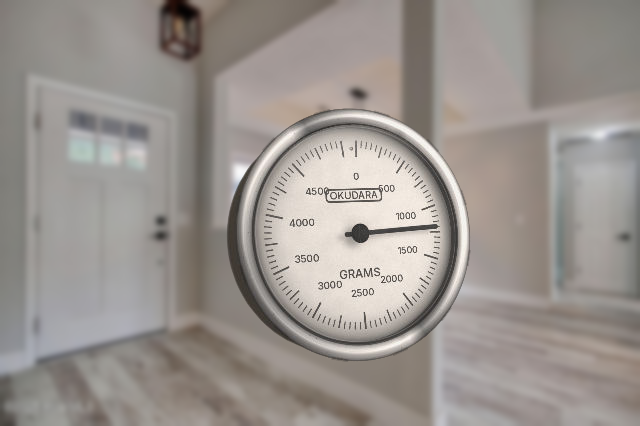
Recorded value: 1200 g
